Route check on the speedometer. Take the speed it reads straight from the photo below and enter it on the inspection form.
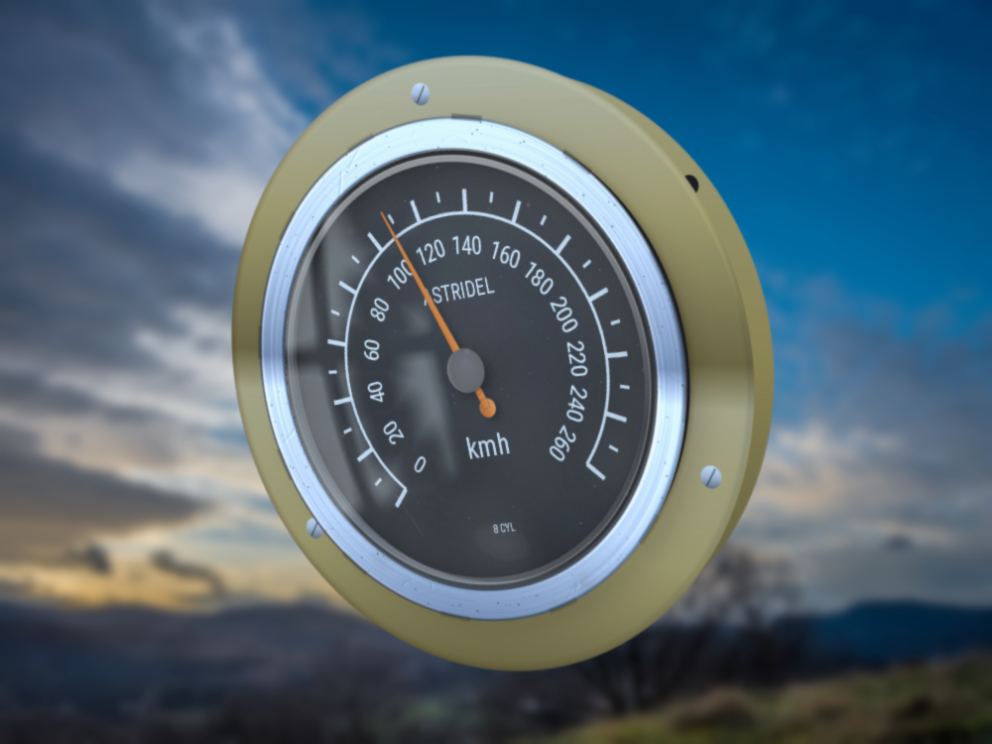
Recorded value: 110 km/h
